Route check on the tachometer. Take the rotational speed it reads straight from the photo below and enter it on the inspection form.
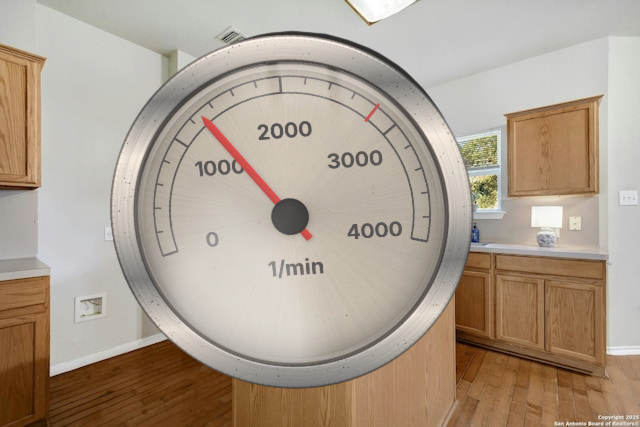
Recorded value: 1300 rpm
